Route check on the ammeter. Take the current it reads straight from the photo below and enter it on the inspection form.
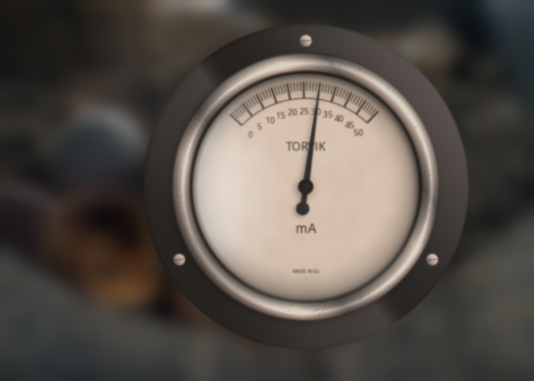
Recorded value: 30 mA
